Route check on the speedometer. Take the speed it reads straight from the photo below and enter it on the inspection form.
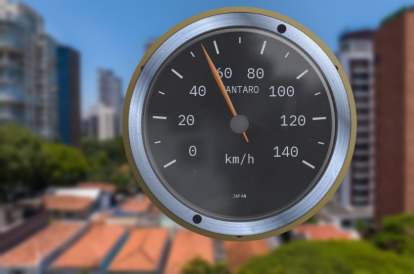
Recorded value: 55 km/h
